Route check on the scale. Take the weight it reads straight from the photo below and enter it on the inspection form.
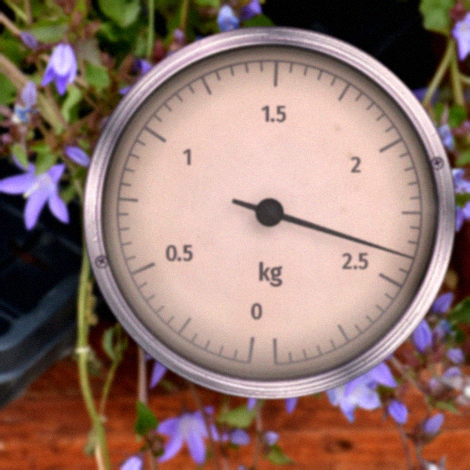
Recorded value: 2.4 kg
